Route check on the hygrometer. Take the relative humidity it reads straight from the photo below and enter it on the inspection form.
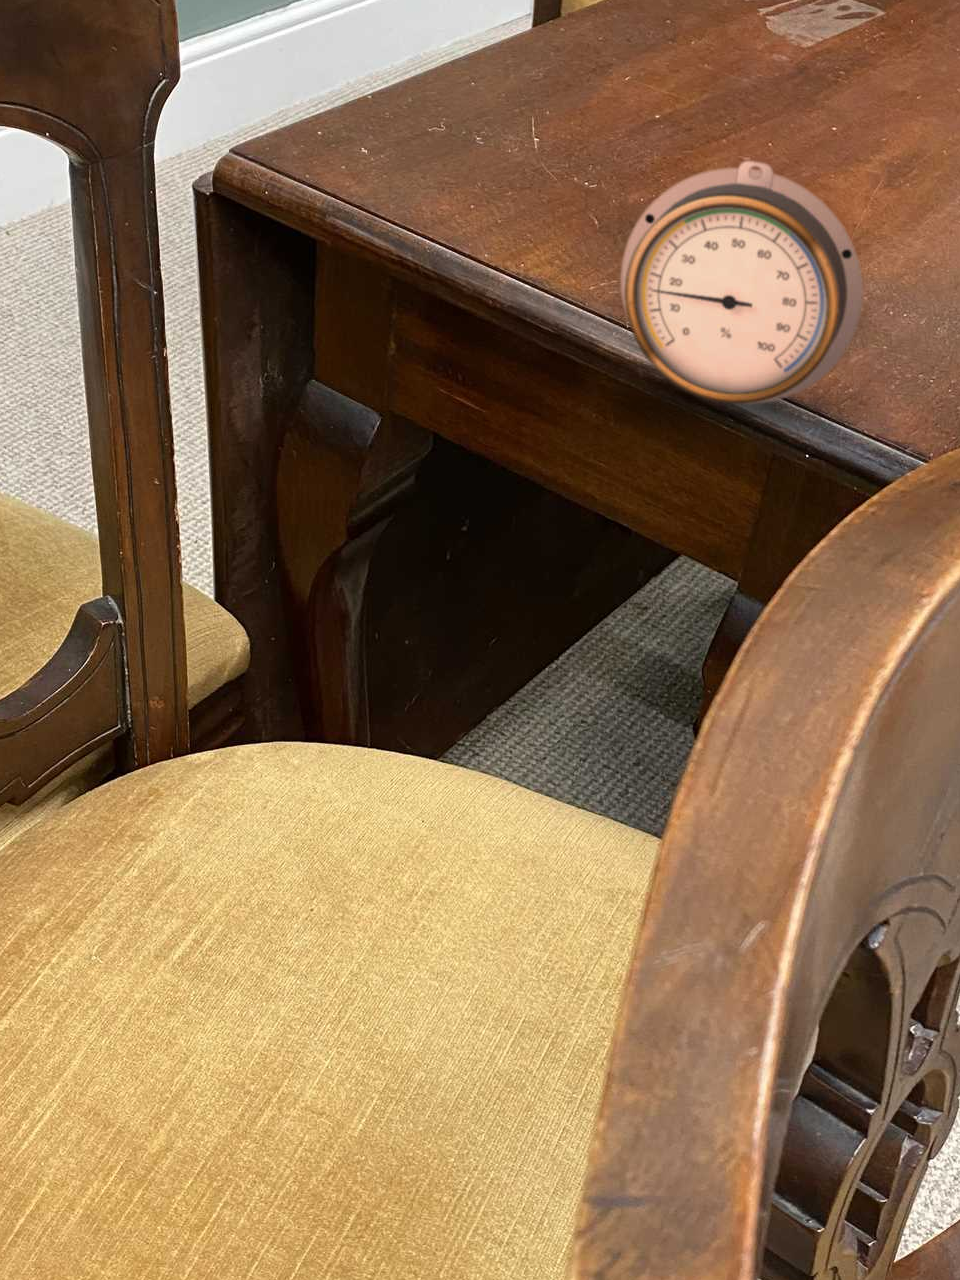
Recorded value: 16 %
